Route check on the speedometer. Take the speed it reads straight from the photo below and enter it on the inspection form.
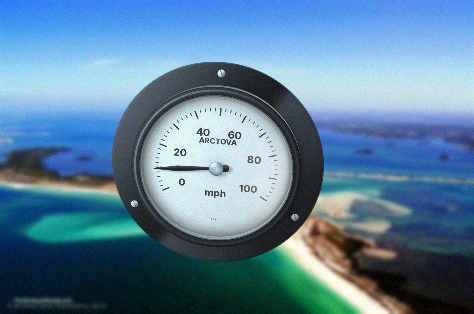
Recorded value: 10 mph
